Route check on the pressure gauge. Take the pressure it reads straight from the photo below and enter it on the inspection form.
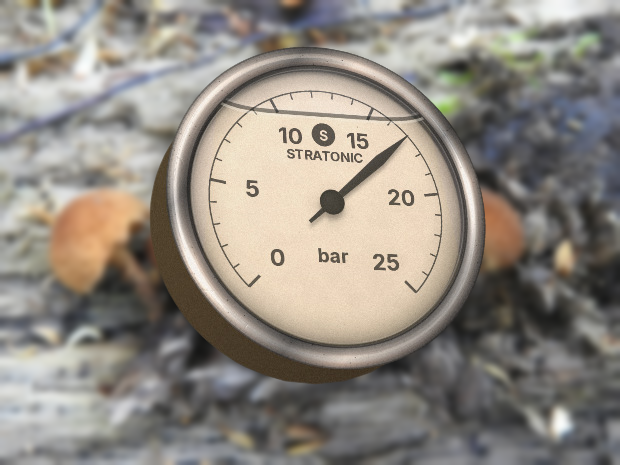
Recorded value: 17 bar
